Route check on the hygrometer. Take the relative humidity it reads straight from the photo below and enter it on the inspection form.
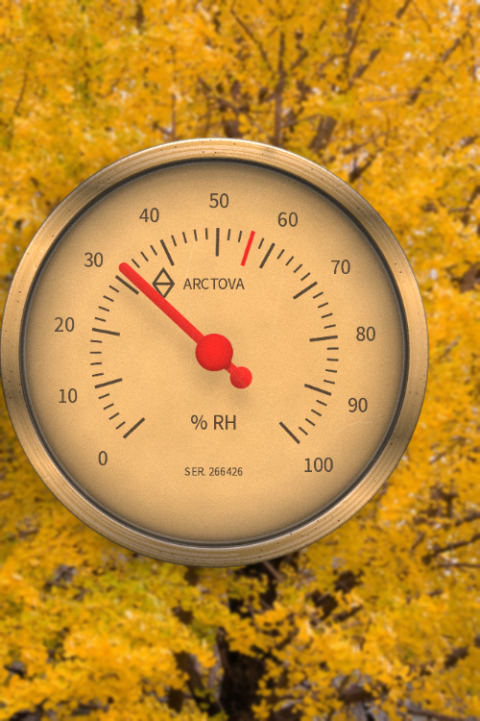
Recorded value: 32 %
